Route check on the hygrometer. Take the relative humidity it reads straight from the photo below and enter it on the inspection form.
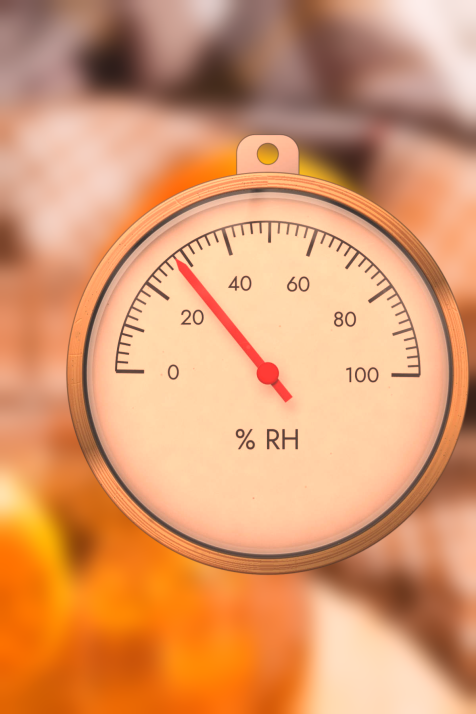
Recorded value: 28 %
